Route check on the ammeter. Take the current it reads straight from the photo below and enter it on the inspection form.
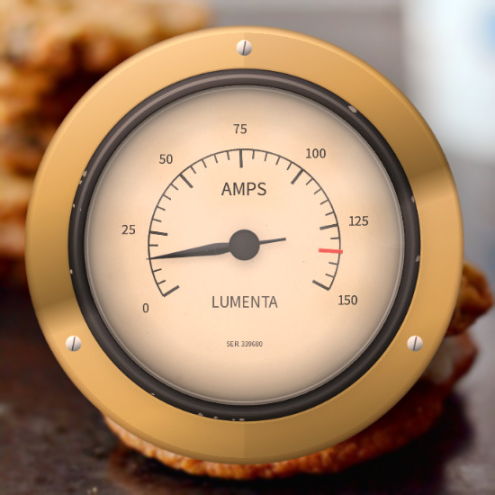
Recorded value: 15 A
